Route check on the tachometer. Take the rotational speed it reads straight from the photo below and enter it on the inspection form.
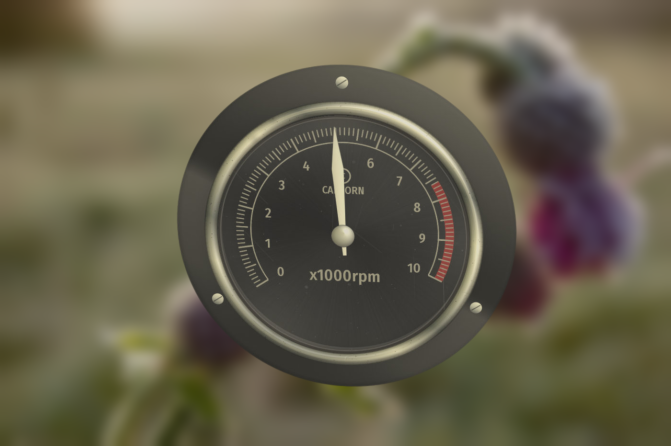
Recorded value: 5000 rpm
